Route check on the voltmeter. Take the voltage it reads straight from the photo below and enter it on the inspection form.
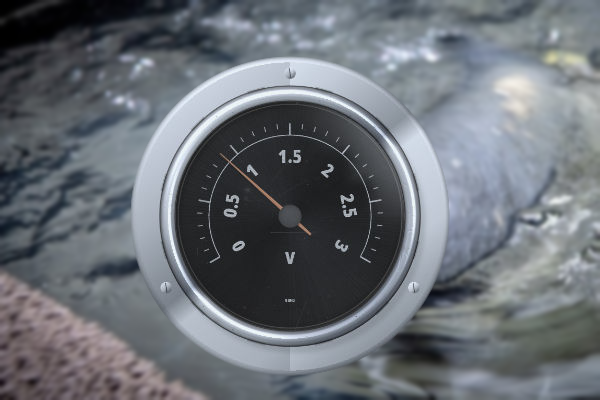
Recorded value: 0.9 V
